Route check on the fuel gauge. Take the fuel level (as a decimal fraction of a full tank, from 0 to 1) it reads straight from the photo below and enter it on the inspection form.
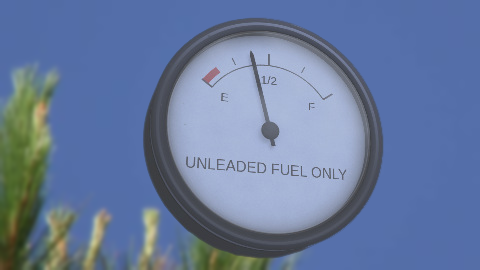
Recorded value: 0.375
